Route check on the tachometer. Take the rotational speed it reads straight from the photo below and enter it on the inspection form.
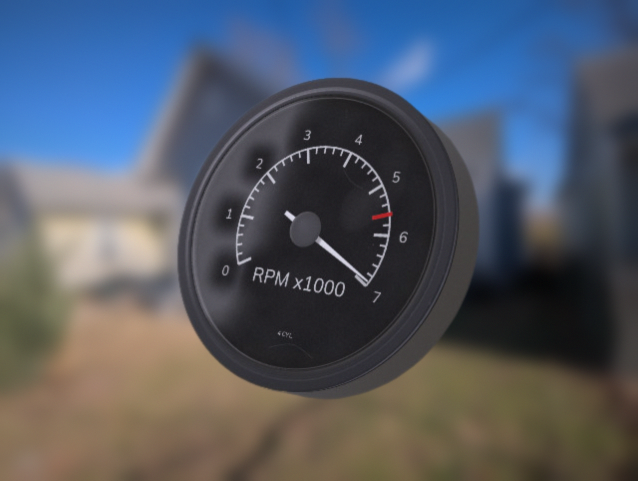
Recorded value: 6900 rpm
